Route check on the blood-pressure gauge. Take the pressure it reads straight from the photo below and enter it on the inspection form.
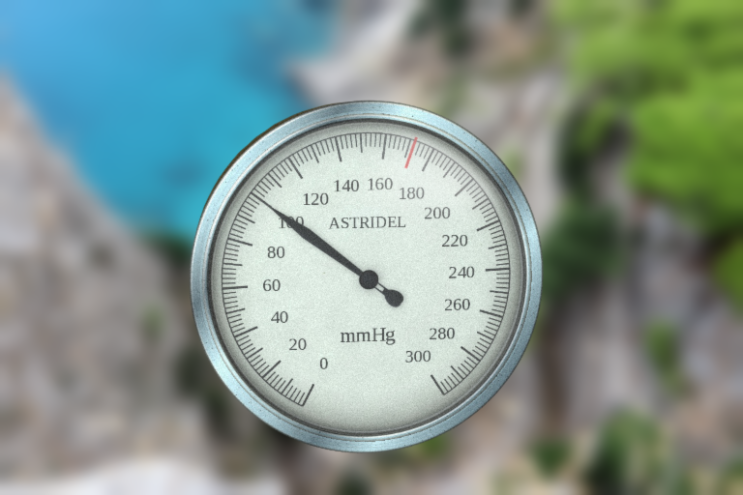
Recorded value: 100 mmHg
